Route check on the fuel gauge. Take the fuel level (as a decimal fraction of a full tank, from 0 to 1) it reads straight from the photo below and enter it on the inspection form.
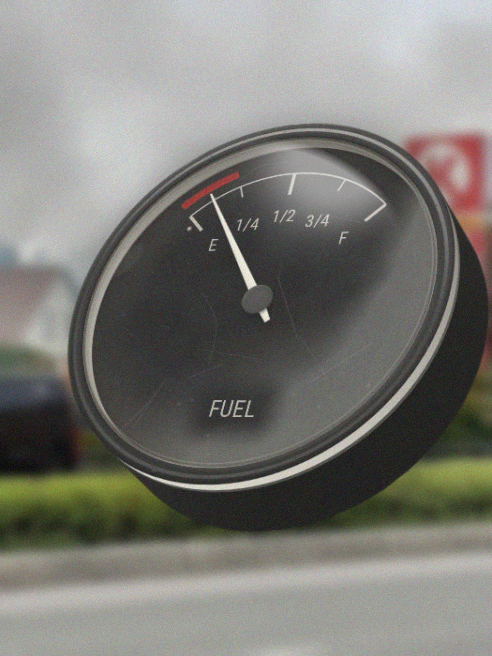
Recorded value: 0.125
